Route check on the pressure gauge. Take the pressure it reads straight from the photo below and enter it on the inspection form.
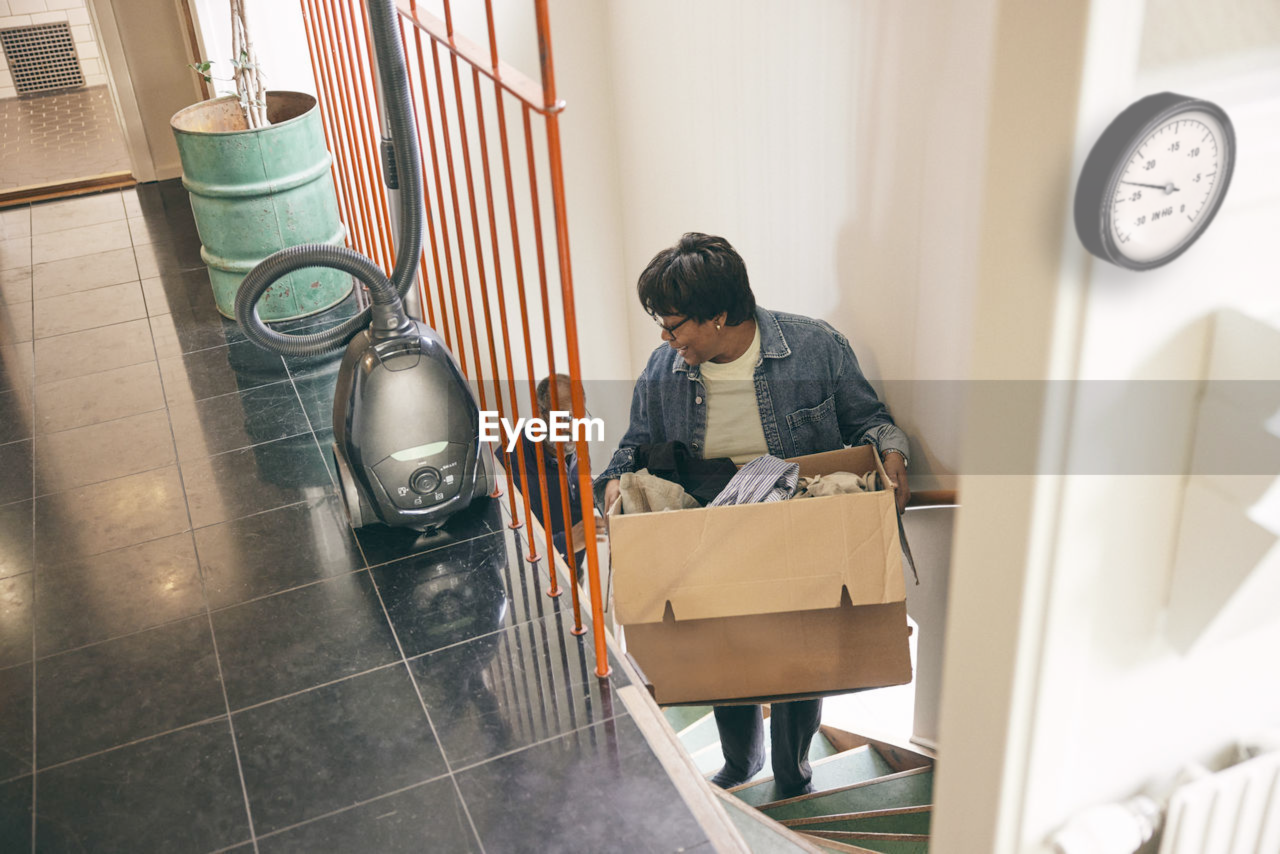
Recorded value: -23 inHg
